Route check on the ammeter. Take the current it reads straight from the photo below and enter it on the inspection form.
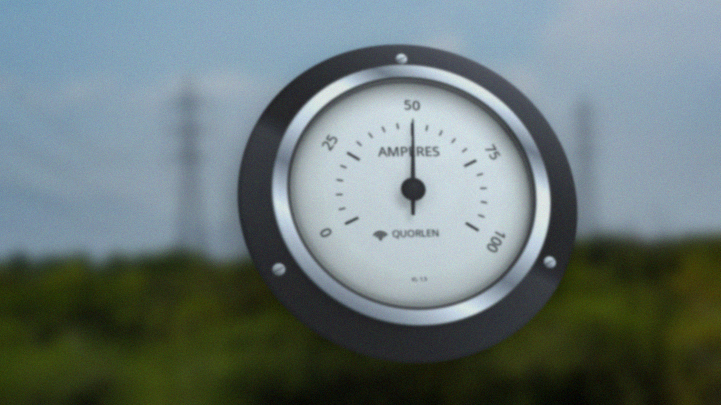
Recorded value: 50 A
